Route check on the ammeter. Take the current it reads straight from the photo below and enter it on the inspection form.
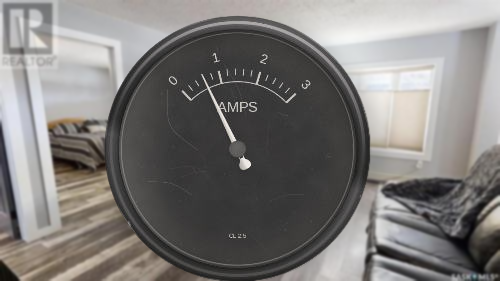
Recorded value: 0.6 A
